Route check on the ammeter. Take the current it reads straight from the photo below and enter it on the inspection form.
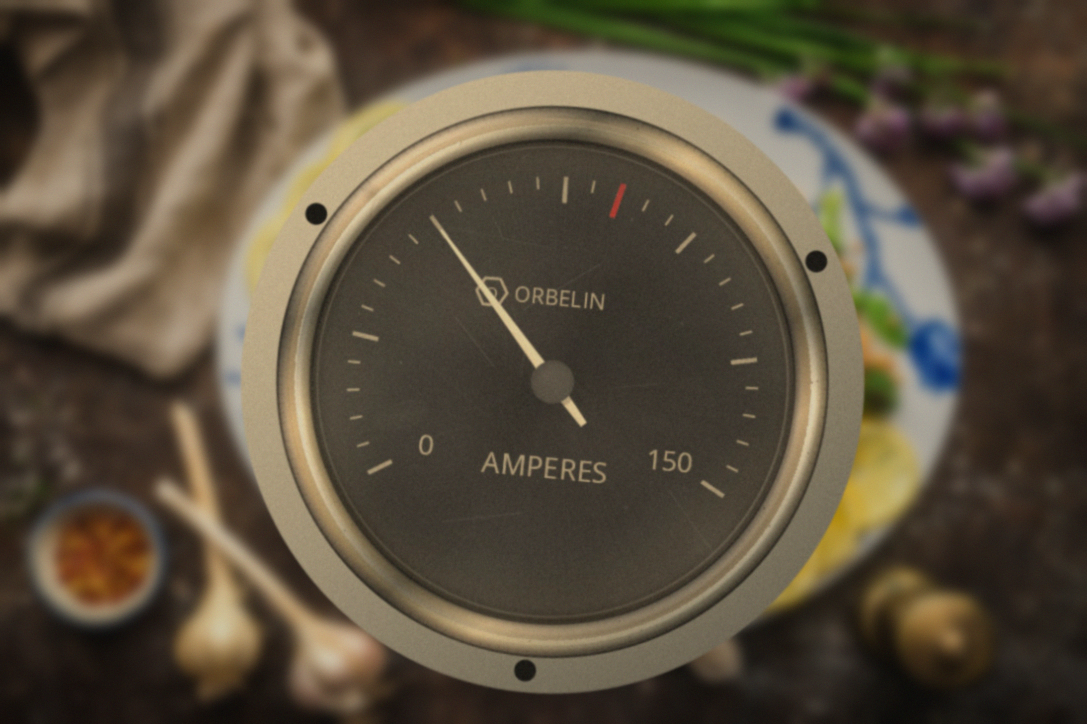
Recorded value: 50 A
